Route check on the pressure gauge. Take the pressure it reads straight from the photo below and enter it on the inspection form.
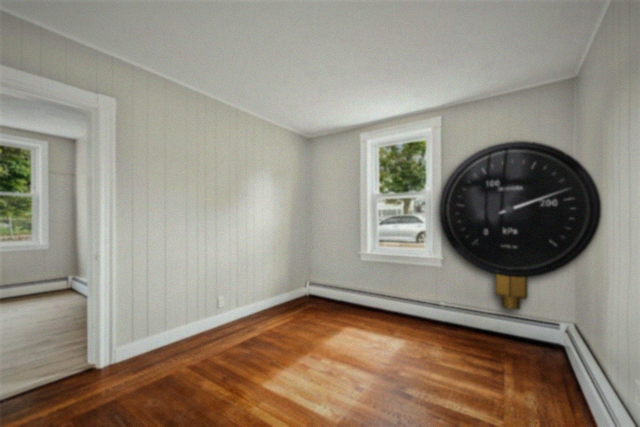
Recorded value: 190 kPa
